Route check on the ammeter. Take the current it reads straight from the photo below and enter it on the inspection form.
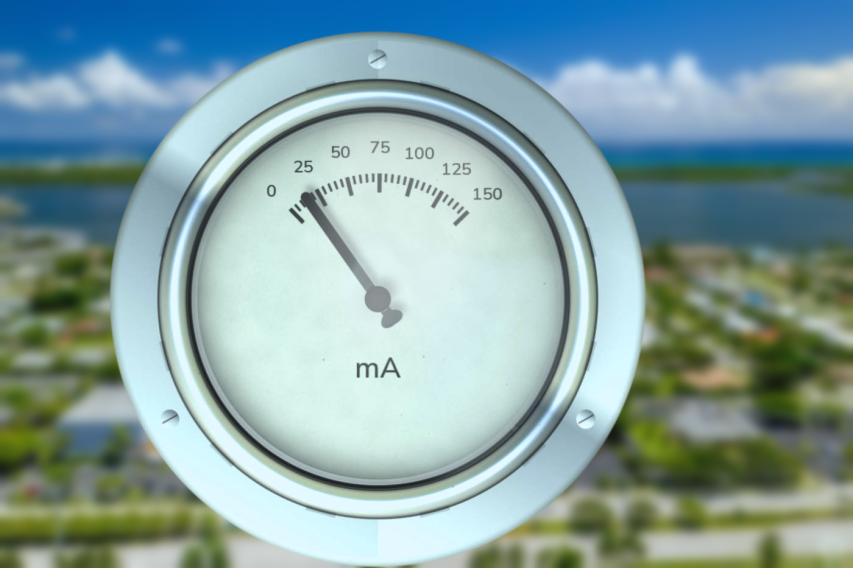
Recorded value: 15 mA
